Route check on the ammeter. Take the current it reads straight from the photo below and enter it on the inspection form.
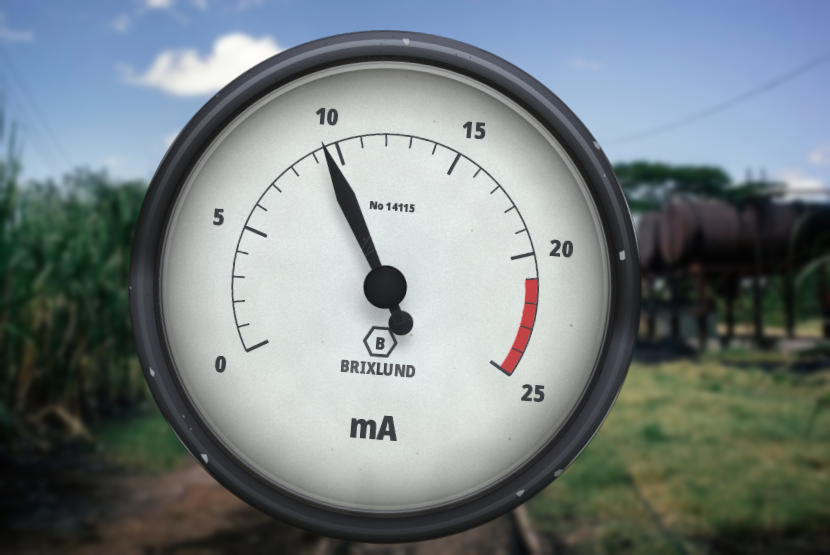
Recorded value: 9.5 mA
